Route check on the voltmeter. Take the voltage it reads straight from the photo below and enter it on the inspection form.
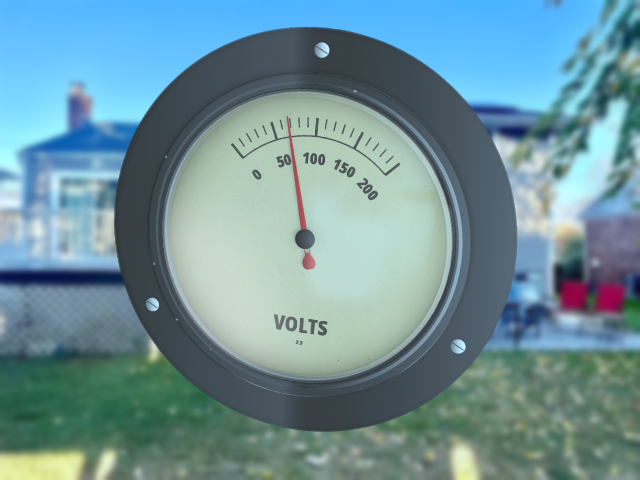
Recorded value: 70 V
